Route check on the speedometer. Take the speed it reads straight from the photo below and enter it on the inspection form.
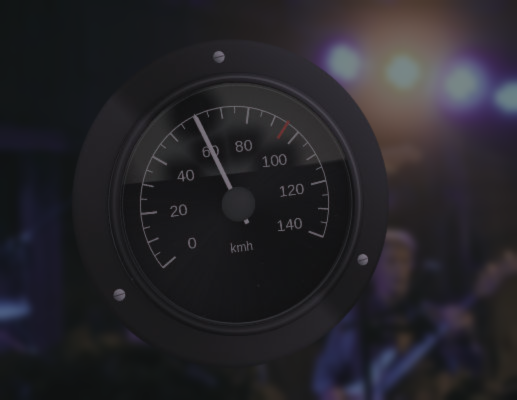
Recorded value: 60 km/h
